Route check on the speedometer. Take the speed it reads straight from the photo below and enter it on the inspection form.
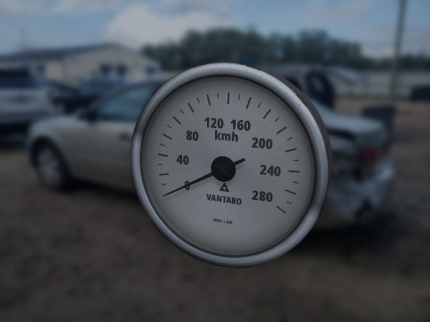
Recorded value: 0 km/h
